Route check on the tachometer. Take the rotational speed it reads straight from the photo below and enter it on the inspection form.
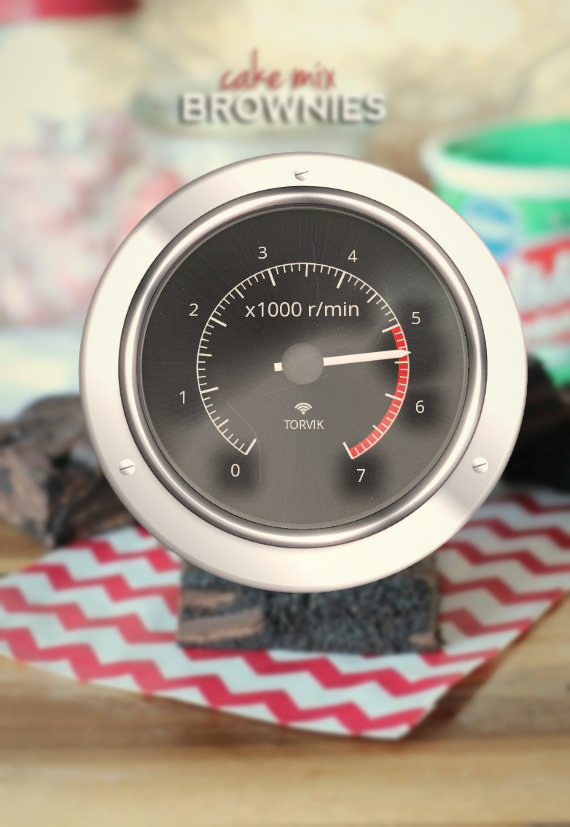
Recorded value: 5400 rpm
